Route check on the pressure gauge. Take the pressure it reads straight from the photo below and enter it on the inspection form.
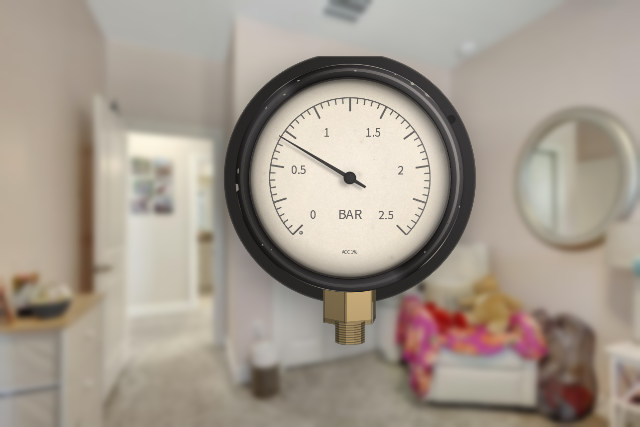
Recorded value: 0.7 bar
